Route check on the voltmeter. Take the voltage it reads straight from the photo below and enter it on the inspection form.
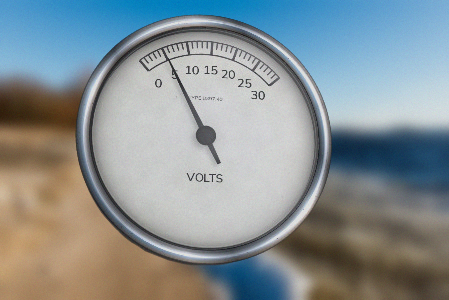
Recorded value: 5 V
